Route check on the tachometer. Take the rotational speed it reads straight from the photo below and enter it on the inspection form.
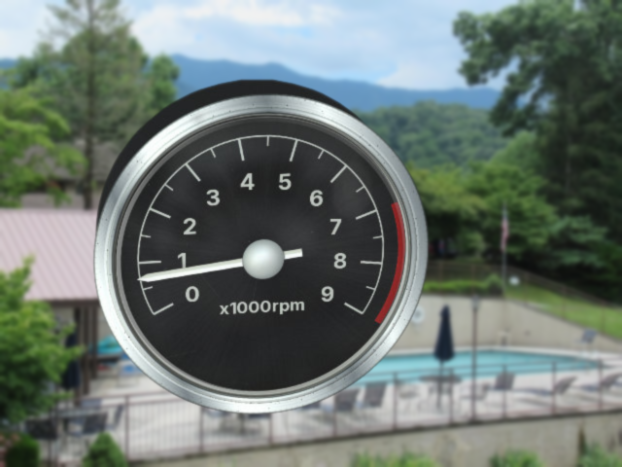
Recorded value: 750 rpm
